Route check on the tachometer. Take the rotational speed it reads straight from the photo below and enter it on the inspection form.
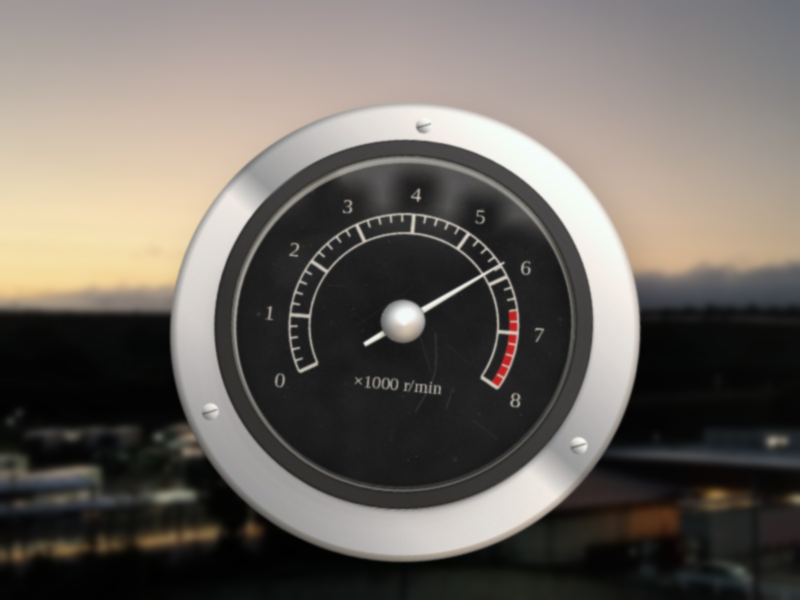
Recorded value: 5800 rpm
